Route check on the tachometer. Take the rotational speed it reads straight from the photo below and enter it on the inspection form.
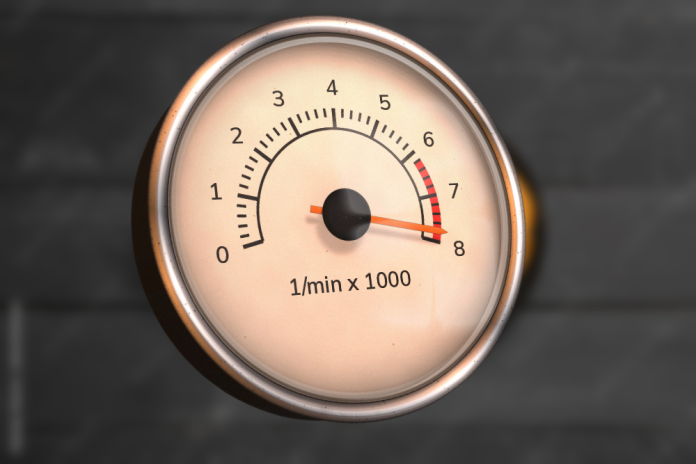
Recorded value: 7800 rpm
